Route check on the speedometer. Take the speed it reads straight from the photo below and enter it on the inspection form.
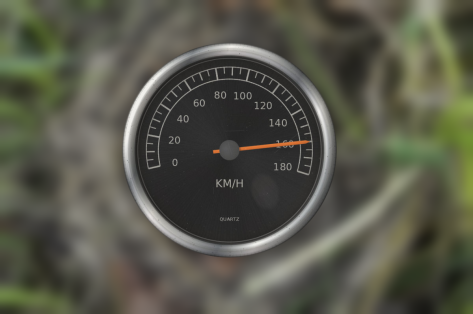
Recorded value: 160 km/h
